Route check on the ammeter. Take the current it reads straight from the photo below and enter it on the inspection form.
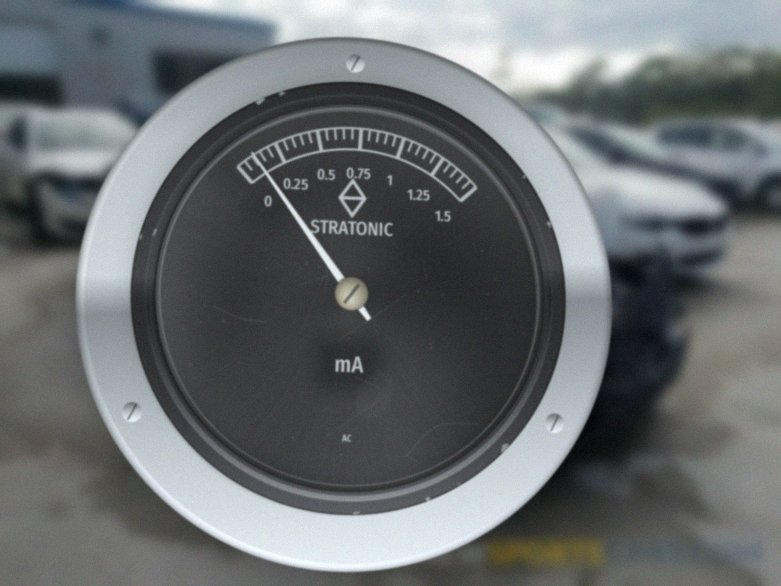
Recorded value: 0.1 mA
